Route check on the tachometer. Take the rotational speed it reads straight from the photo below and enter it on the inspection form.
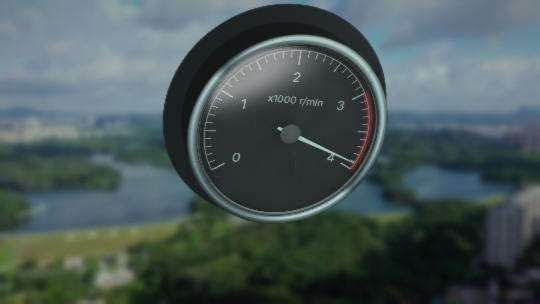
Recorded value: 3900 rpm
